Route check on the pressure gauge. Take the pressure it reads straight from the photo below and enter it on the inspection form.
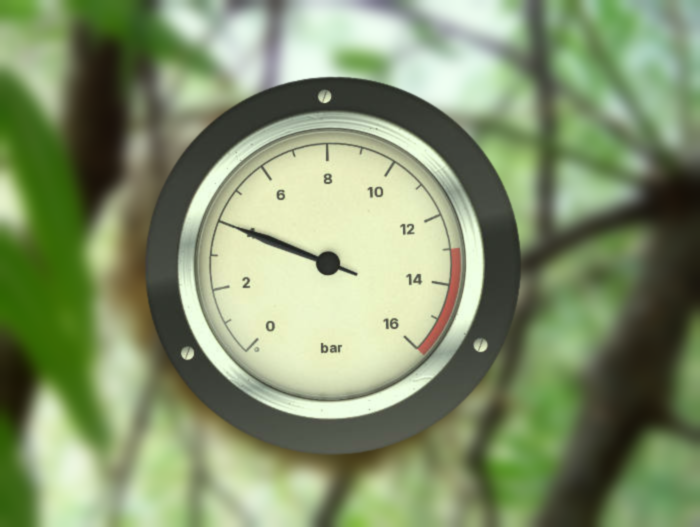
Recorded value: 4 bar
